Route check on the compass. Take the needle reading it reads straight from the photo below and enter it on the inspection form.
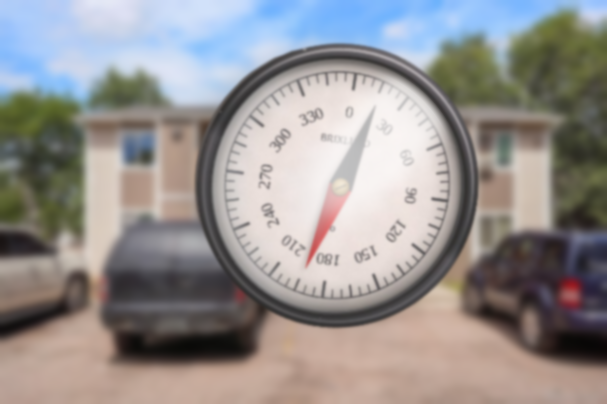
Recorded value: 195 °
